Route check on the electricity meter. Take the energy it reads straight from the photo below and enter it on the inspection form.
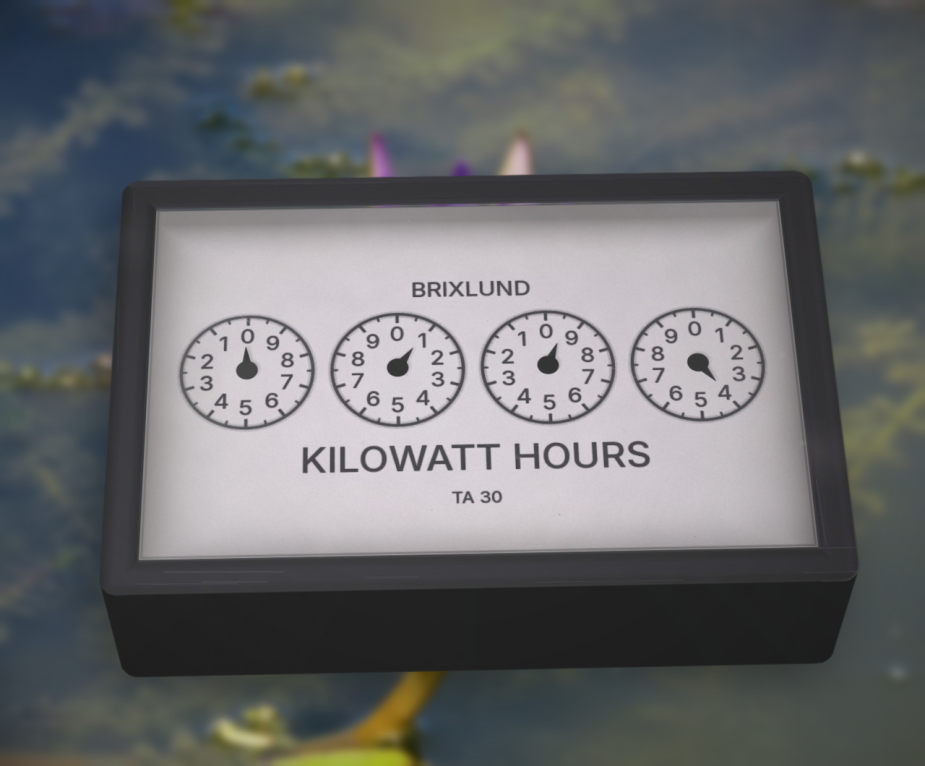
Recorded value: 94 kWh
